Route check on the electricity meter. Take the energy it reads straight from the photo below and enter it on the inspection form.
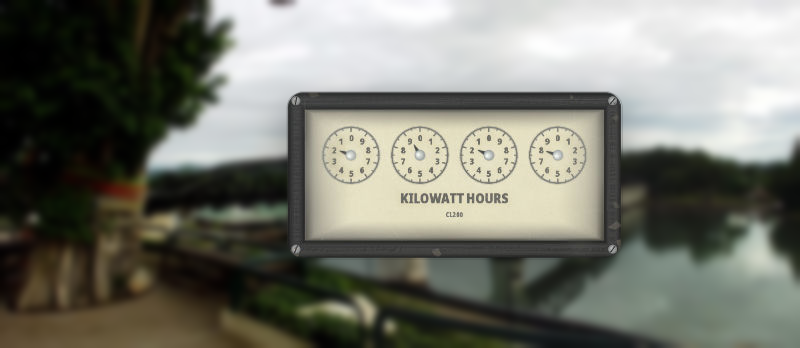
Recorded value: 1918 kWh
